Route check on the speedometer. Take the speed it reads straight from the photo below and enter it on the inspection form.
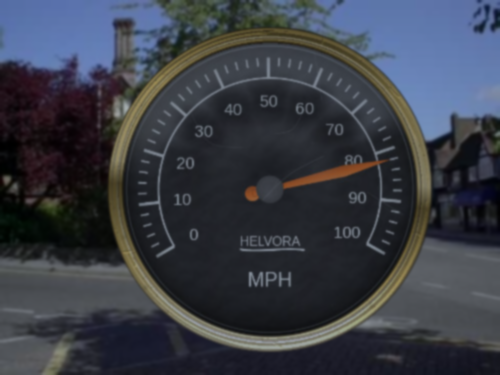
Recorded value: 82 mph
